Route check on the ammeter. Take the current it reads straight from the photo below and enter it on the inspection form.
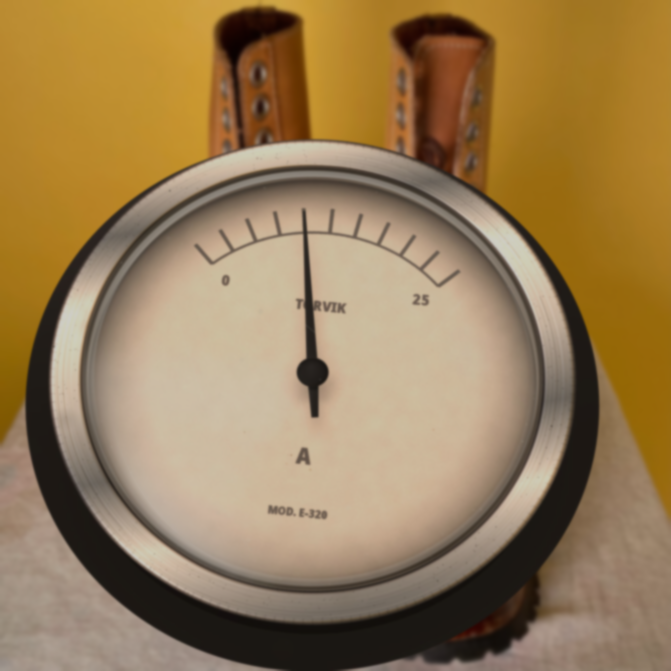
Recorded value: 10 A
